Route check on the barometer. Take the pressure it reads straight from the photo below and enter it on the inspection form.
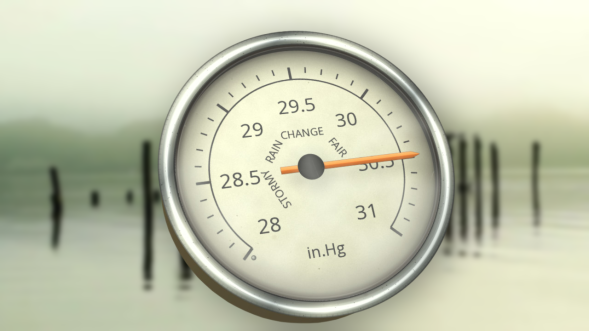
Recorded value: 30.5 inHg
